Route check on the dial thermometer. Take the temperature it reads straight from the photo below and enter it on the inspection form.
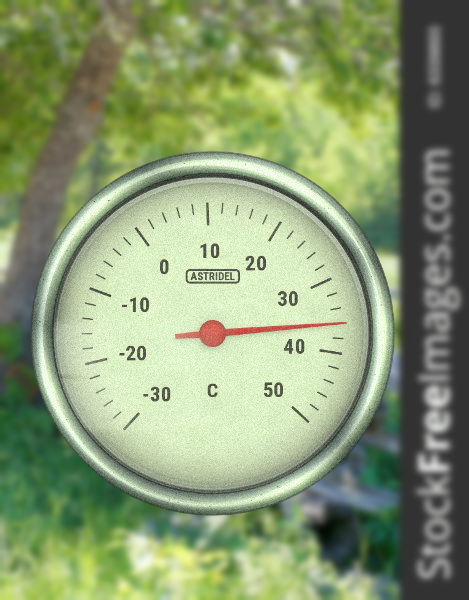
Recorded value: 36 °C
